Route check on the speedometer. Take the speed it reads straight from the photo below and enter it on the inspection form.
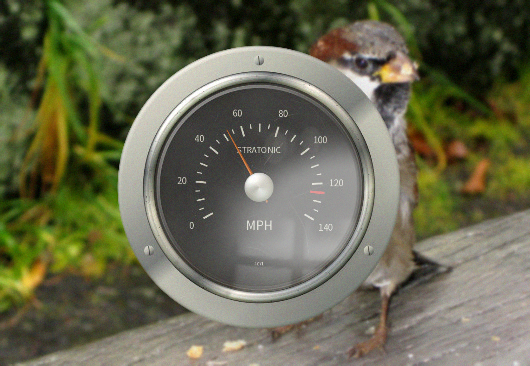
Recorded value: 52.5 mph
